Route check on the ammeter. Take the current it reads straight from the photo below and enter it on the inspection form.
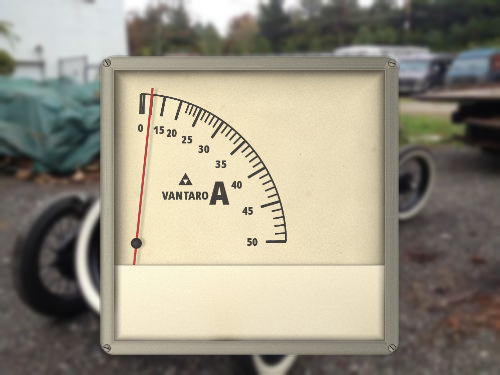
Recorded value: 10 A
